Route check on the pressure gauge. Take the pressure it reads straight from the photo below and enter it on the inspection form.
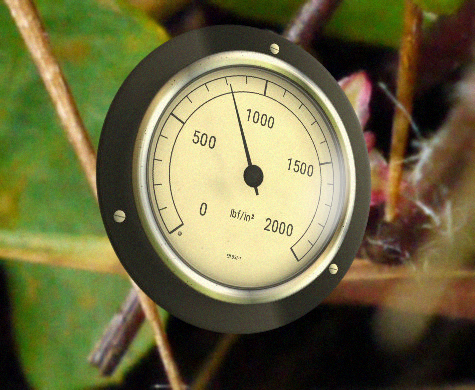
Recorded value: 800 psi
